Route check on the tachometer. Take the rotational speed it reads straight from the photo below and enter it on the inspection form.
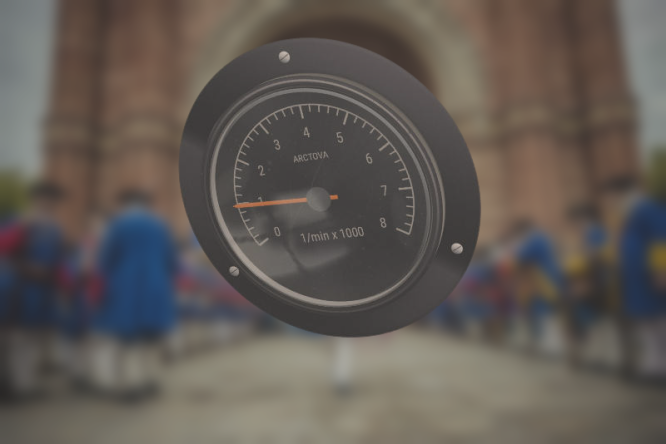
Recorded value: 1000 rpm
